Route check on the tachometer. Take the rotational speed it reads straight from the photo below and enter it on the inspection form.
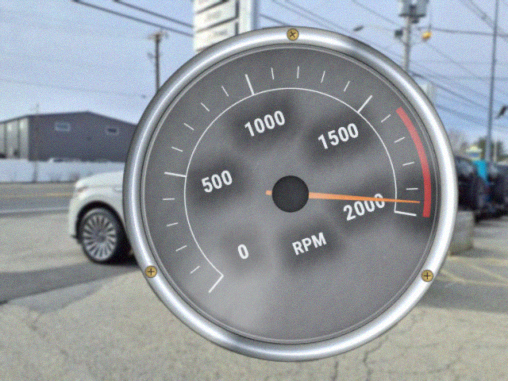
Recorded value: 1950 rpm
